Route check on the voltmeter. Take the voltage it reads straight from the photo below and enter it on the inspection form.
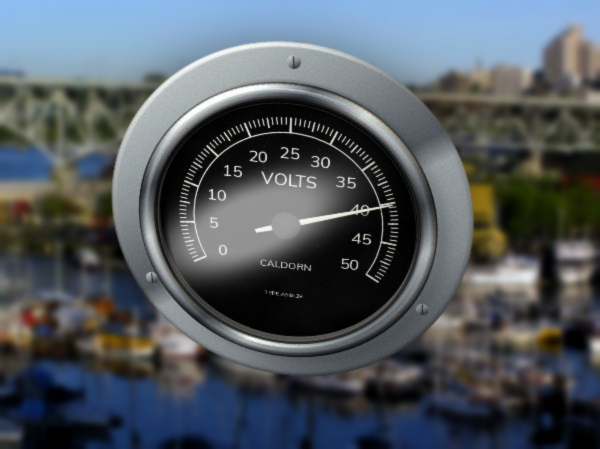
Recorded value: 40 V
